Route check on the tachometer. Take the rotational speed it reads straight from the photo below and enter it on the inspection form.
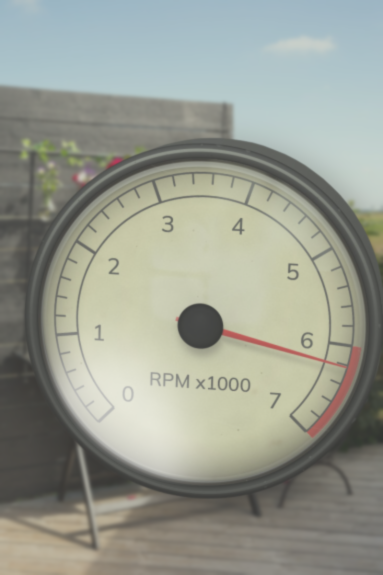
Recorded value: 6200 rpm
